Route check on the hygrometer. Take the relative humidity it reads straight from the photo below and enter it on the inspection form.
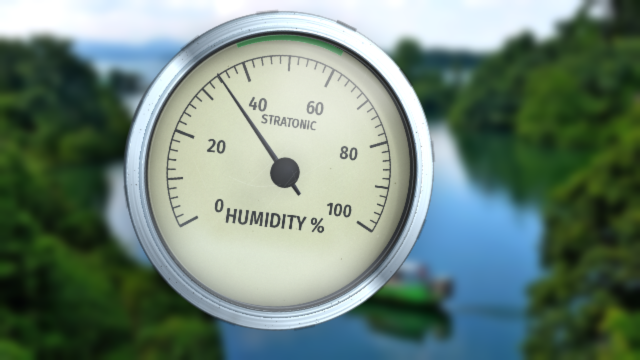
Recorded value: 34 %
